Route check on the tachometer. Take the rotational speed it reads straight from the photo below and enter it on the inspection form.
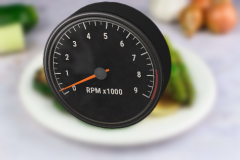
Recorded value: 250 rpm
